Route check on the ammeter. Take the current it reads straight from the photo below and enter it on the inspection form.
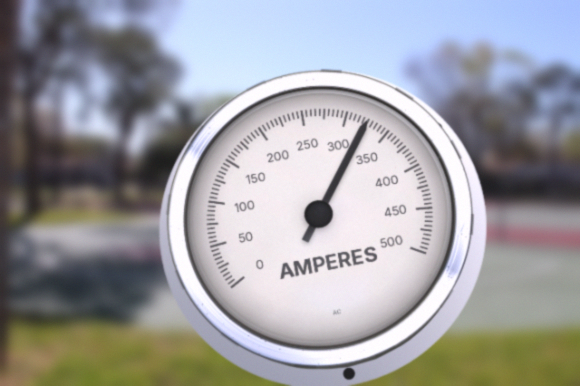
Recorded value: 325 A
